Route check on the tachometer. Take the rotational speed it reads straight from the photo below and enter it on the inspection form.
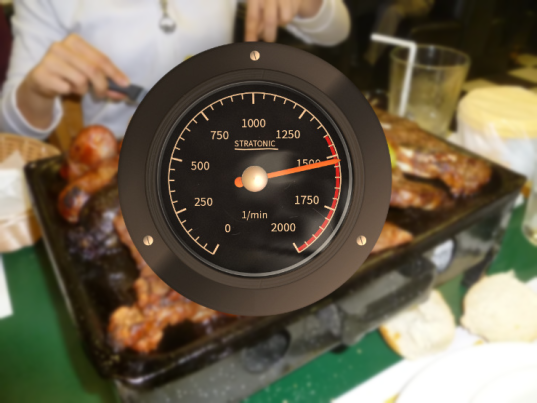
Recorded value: 1525 rpm
